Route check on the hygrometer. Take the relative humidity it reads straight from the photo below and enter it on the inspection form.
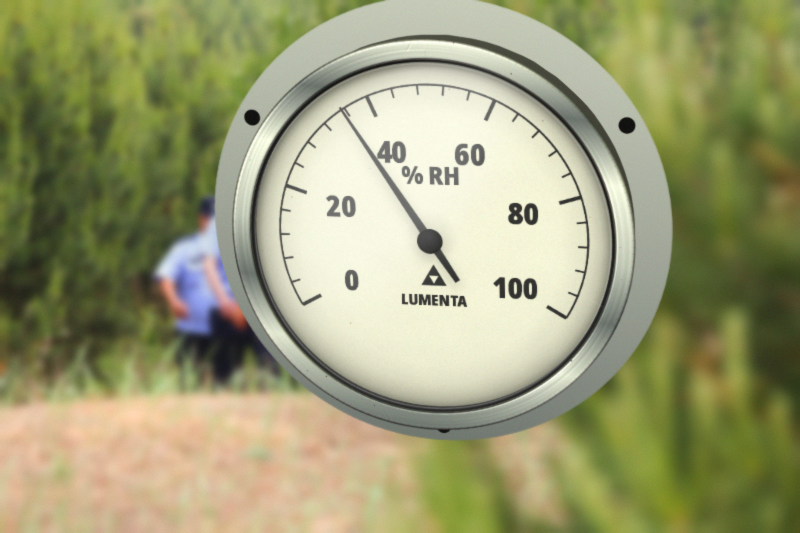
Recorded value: 36 %
